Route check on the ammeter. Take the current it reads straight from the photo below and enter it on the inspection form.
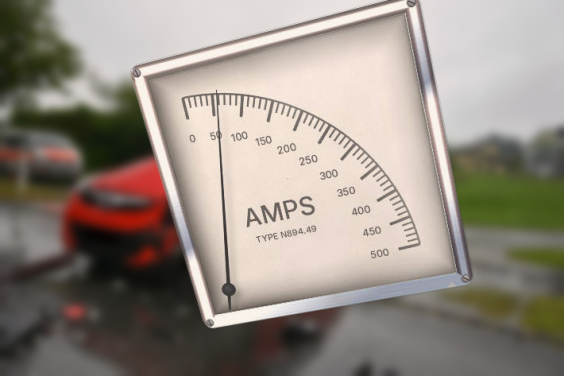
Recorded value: 60 A
